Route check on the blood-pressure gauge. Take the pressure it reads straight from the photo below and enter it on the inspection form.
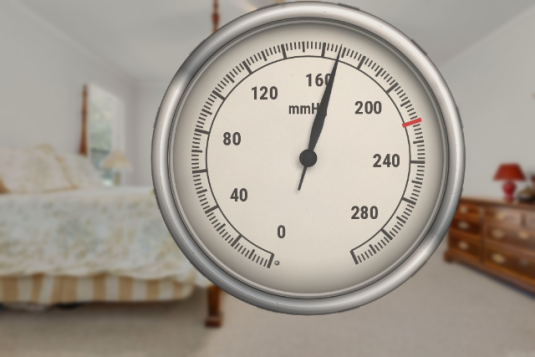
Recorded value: 168 mmHg
